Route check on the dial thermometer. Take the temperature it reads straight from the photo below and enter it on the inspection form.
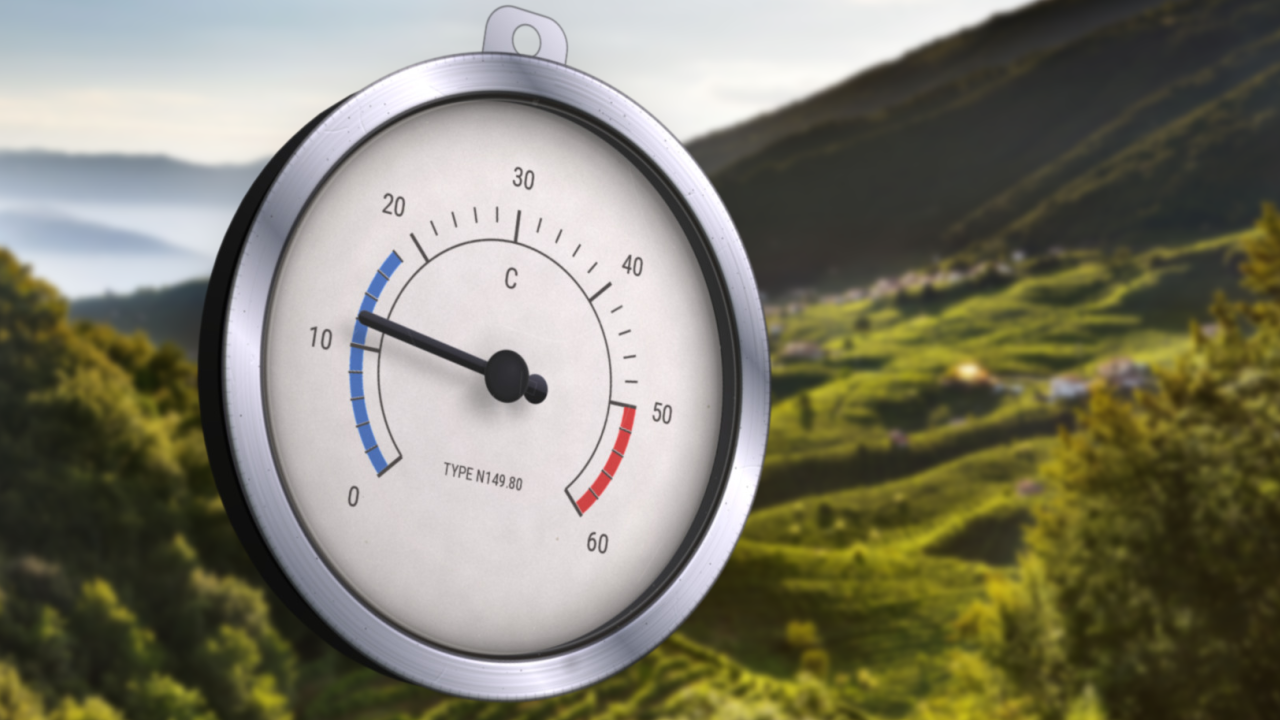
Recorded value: 12 °C
